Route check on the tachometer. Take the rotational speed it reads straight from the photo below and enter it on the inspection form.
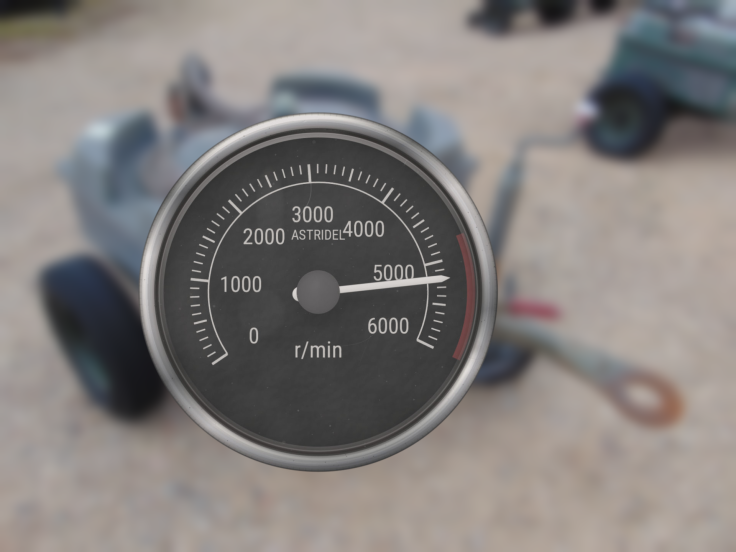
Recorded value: 5200 rpm
